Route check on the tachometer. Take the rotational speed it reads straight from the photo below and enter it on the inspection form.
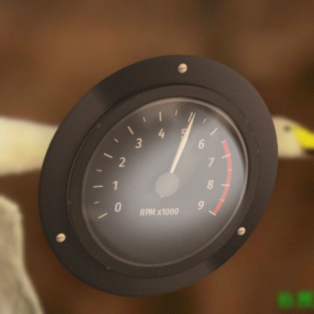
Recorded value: 5000 rpm
